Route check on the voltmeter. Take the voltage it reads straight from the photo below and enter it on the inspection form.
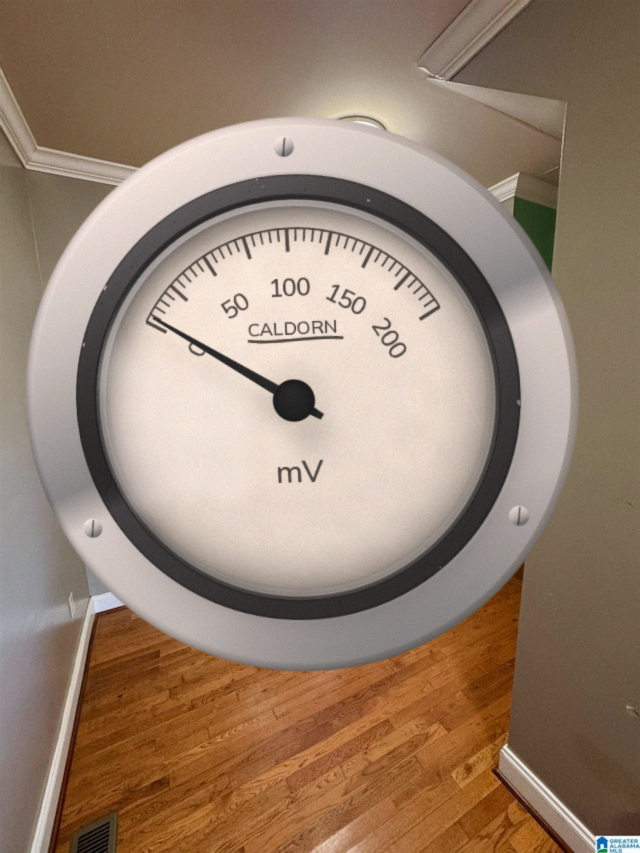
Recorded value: 5 mV
